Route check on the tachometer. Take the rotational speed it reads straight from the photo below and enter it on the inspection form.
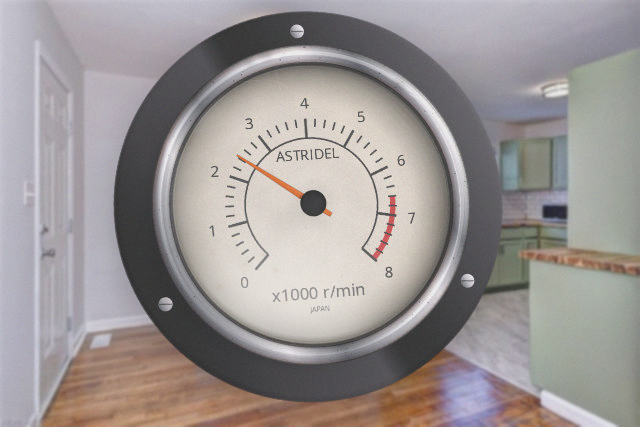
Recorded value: 2400 rpm
